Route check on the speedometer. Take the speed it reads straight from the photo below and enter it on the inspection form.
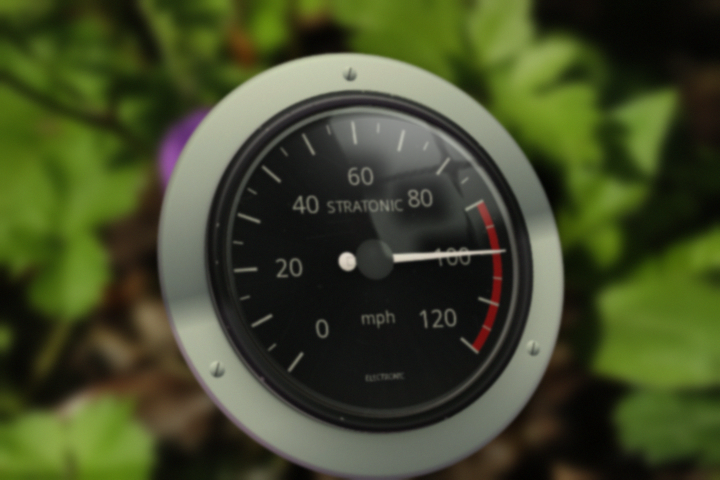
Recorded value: 100 mph
